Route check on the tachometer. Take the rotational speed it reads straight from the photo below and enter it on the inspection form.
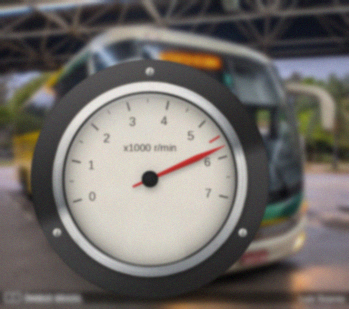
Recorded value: 5750 rpm
